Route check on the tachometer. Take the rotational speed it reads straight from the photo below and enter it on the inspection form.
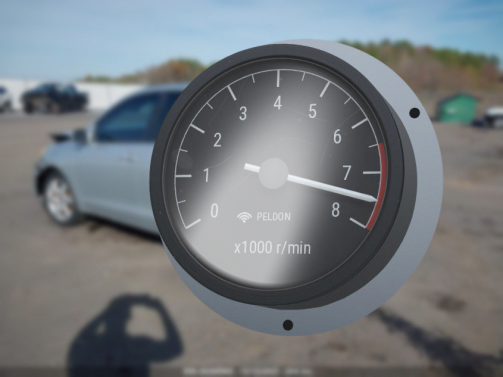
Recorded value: 7500 rpm
